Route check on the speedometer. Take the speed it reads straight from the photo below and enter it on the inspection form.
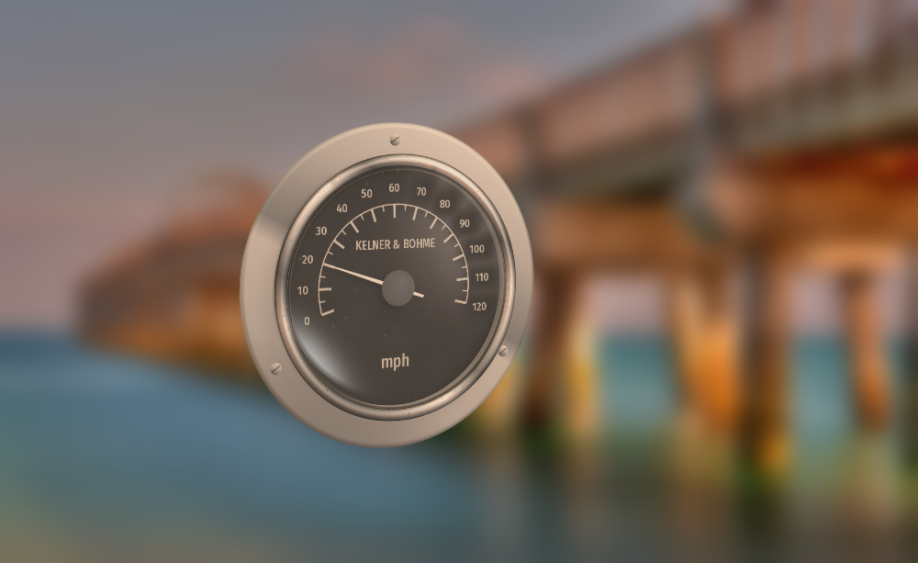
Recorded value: 20 mph
